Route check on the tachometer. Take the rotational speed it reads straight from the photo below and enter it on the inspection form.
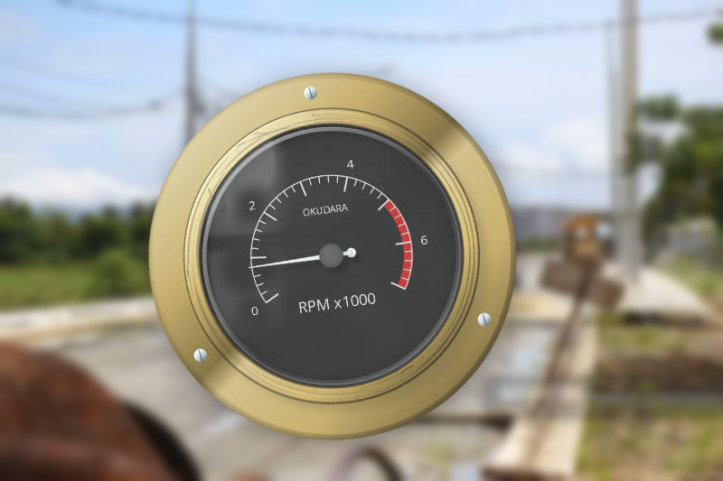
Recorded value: 800 rpm
